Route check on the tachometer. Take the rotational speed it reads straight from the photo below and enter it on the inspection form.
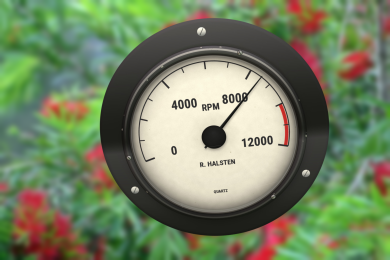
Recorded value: 8500 rpm
